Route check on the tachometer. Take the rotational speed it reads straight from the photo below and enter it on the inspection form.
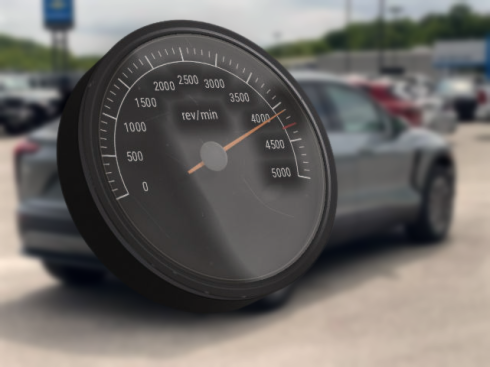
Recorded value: 4100 rpm
